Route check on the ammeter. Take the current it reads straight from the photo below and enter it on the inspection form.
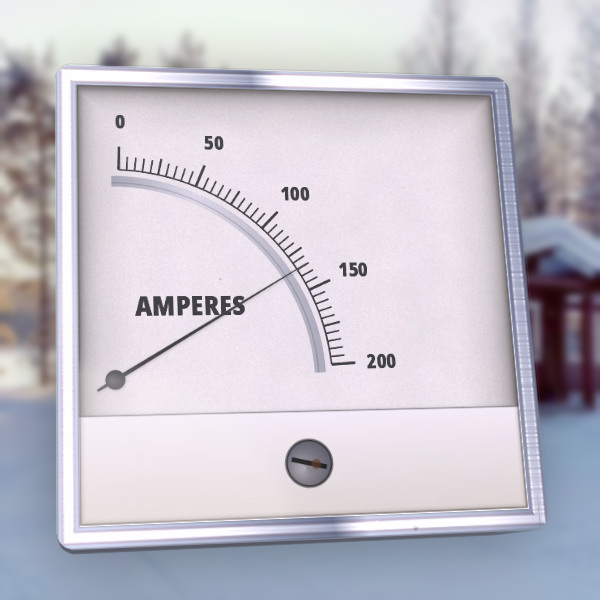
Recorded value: 135 A
